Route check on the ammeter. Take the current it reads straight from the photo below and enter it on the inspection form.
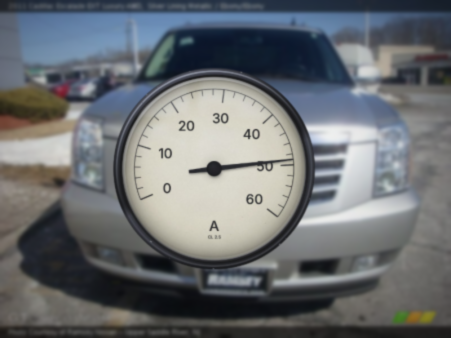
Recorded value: 49 A
